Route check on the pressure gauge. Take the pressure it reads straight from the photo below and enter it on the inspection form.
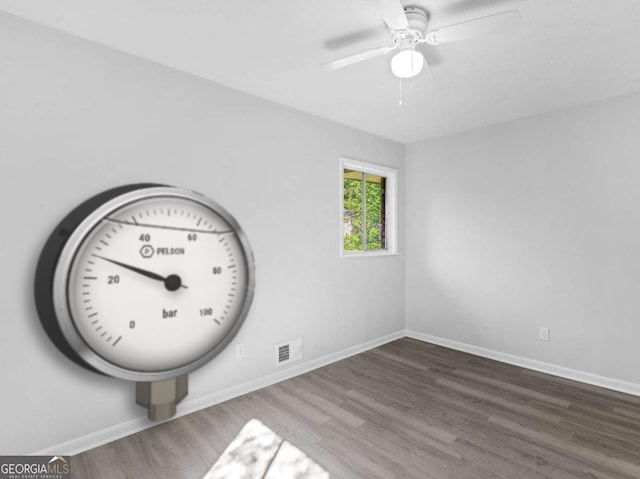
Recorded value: 26 bar
